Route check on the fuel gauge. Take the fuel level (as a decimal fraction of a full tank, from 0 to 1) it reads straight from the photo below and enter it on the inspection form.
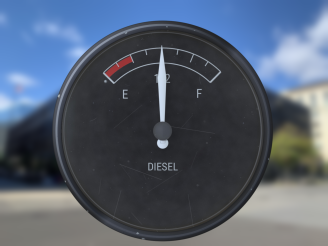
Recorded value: 0.5
